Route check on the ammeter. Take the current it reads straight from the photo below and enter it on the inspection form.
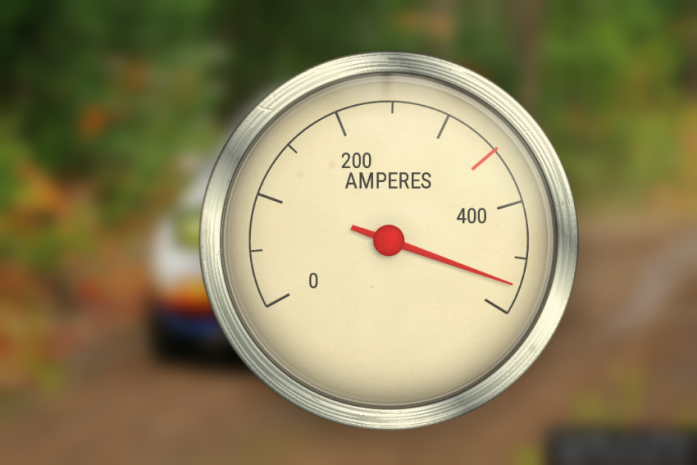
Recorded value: 475 A
